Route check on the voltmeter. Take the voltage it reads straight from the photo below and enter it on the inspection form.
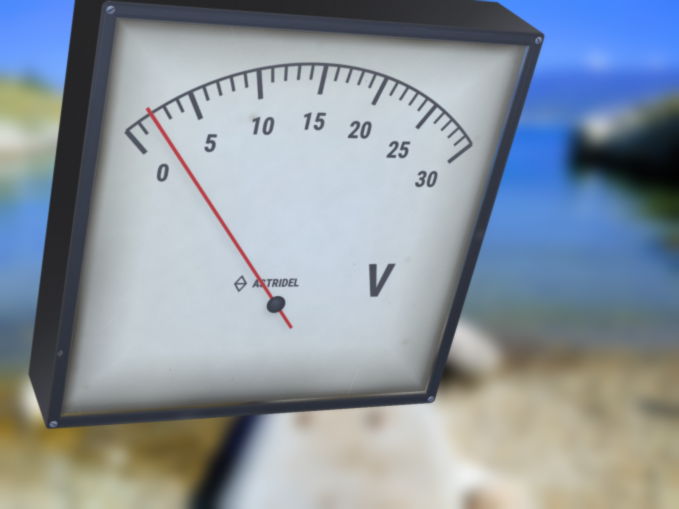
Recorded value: 2 V
